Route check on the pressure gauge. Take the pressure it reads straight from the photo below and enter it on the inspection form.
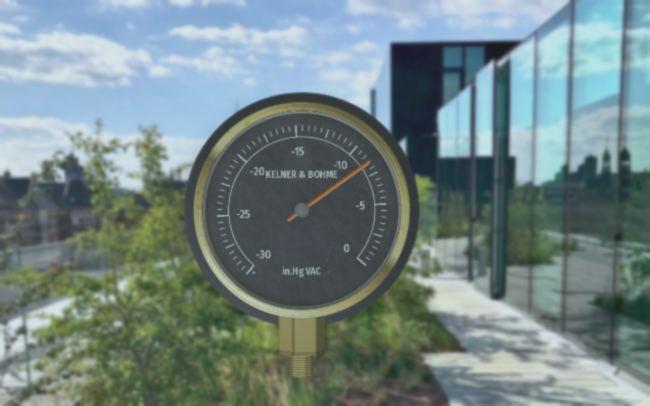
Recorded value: -8.5 inHg
